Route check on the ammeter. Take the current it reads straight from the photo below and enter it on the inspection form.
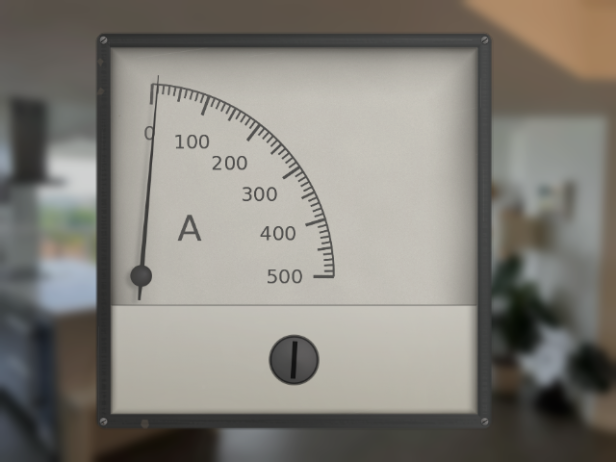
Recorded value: 10 A
